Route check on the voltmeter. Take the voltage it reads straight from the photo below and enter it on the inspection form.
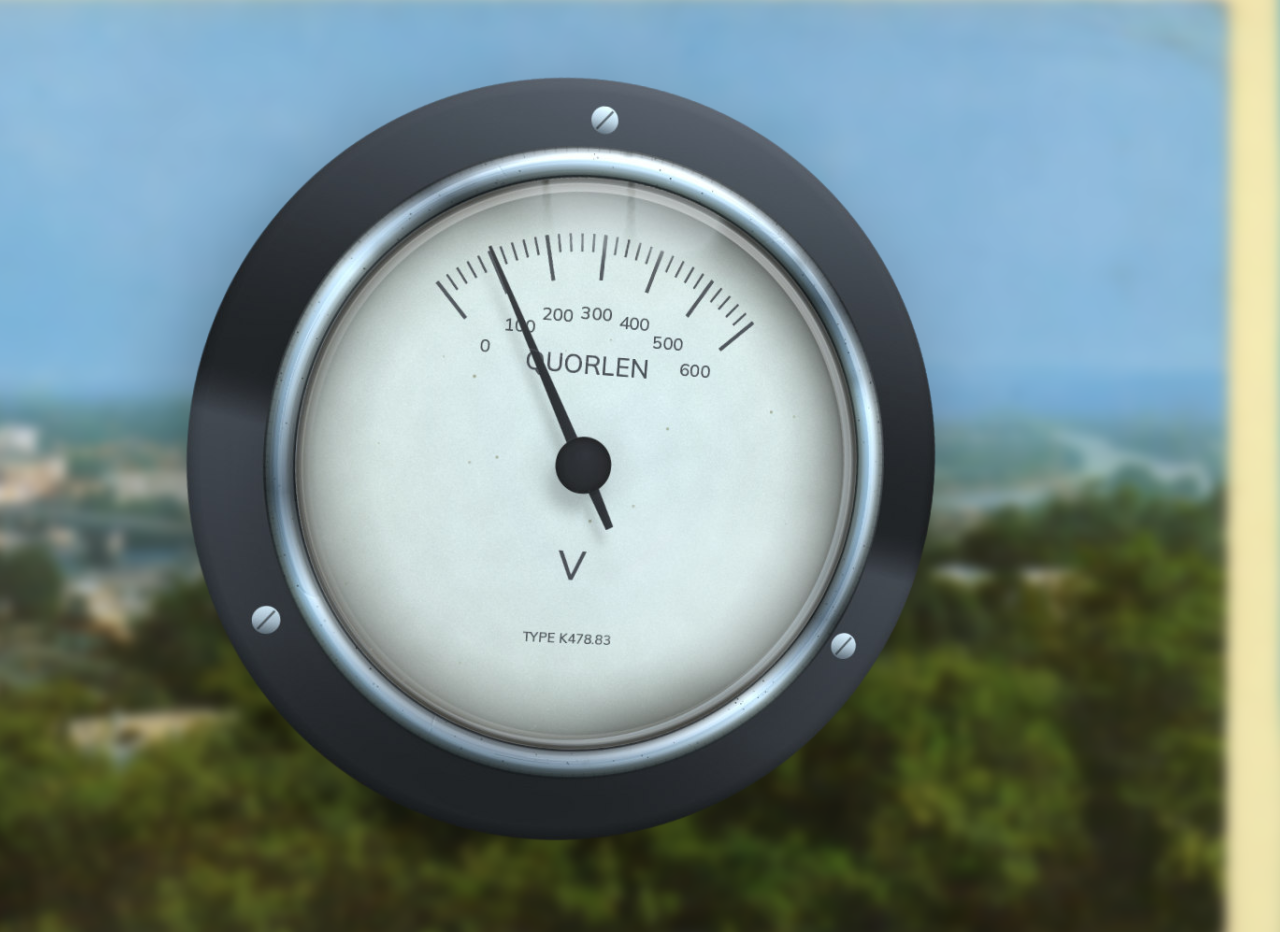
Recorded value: 100 V
